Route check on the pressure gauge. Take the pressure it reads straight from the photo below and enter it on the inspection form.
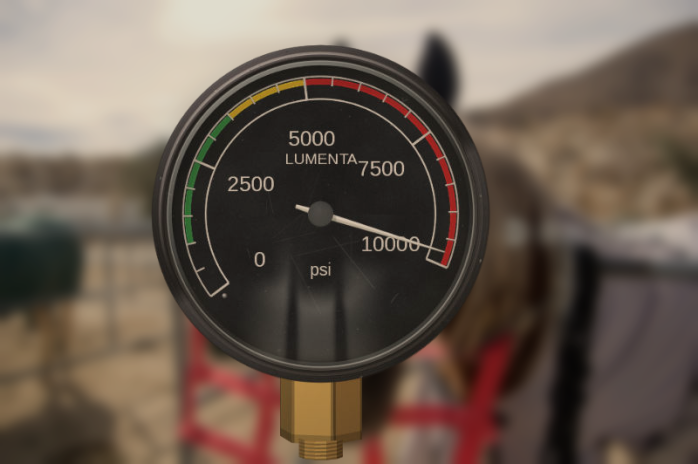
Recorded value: 9750 psi
